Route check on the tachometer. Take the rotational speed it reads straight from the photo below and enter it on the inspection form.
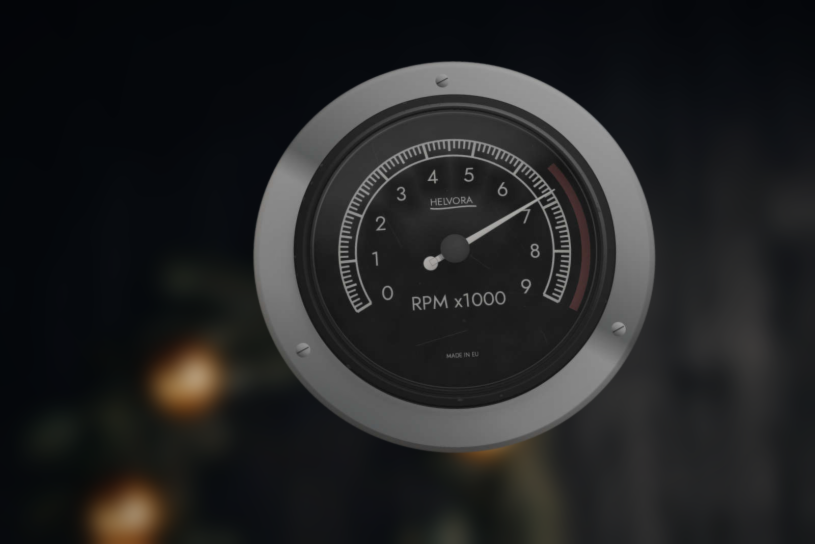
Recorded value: 6800 rpm
